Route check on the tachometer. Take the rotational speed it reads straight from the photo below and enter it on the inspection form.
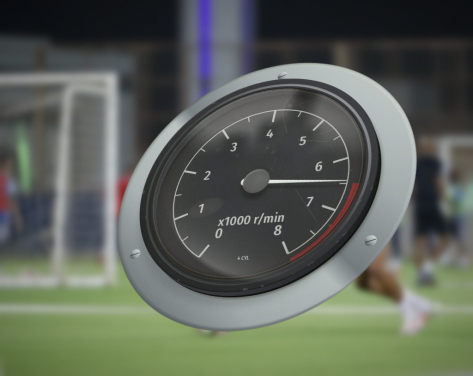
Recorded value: 6500 rpm
